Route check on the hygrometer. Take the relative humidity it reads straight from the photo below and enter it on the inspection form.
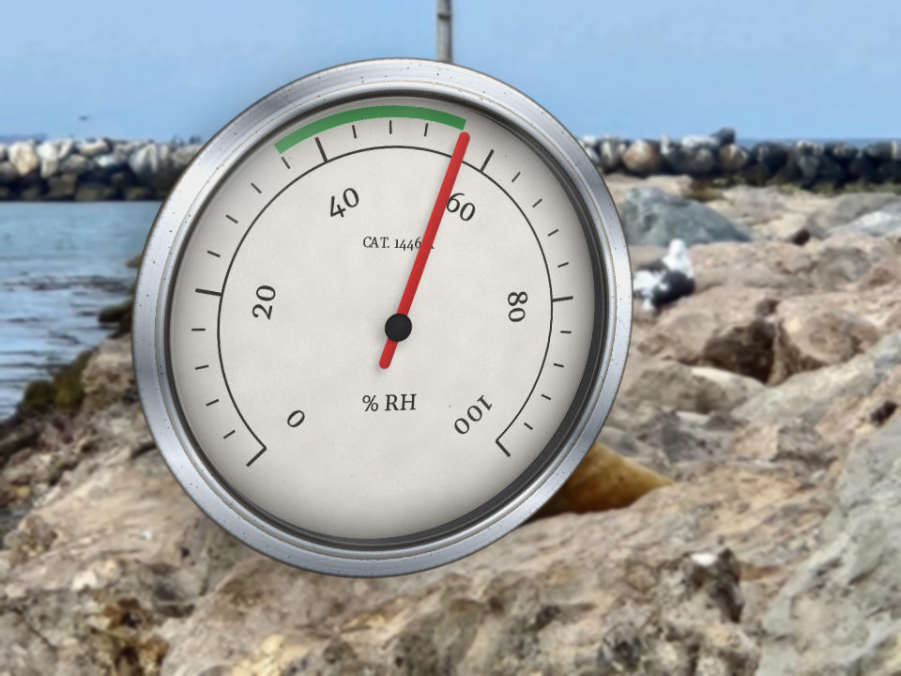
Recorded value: 56 %
